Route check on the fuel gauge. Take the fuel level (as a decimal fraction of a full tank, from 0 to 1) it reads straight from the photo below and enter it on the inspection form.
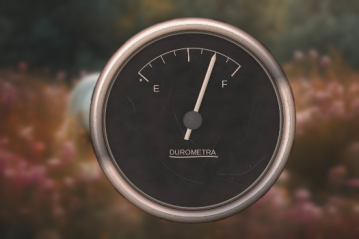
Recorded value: 0.75
